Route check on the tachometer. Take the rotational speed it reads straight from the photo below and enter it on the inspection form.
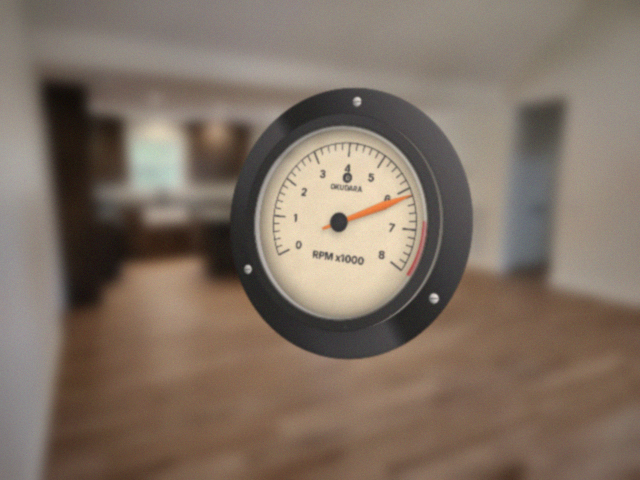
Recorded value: 6200 rpm
